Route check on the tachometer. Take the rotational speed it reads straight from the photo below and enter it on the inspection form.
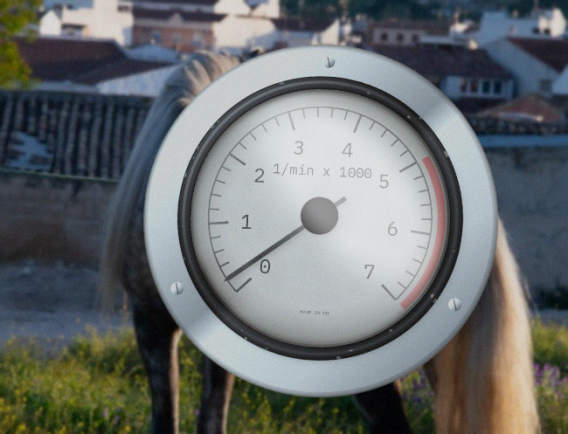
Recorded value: 200 rpm
